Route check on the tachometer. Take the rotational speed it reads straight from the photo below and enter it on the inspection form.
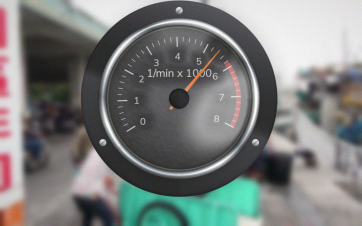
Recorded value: 5400 rpm
